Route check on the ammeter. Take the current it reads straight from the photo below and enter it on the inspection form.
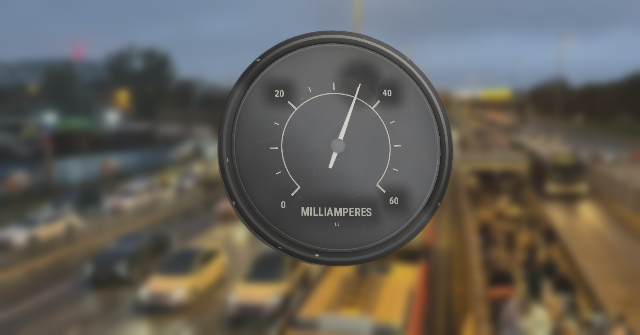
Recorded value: 35 mA
